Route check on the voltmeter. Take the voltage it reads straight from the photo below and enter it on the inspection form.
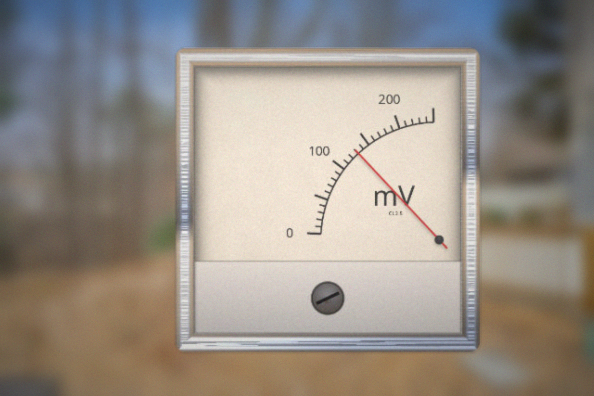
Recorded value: 130 mV
